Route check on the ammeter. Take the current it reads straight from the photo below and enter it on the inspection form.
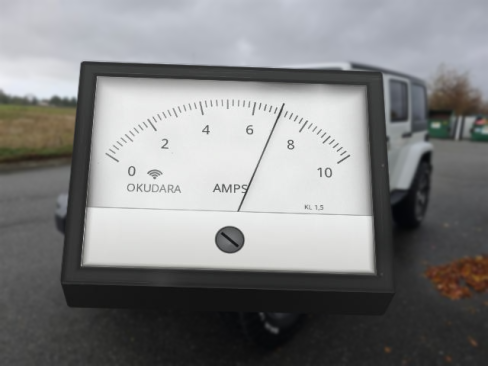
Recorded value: 7 A
